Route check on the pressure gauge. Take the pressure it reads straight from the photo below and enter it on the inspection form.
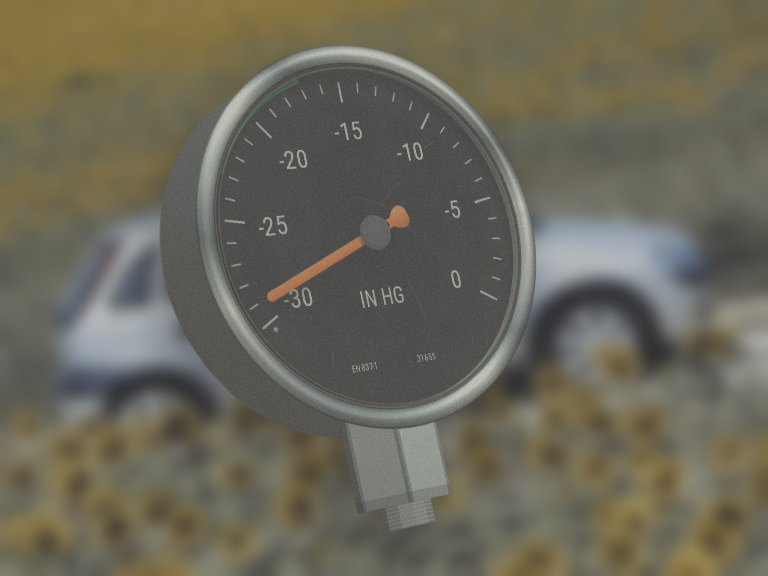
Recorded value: -29 inHg
